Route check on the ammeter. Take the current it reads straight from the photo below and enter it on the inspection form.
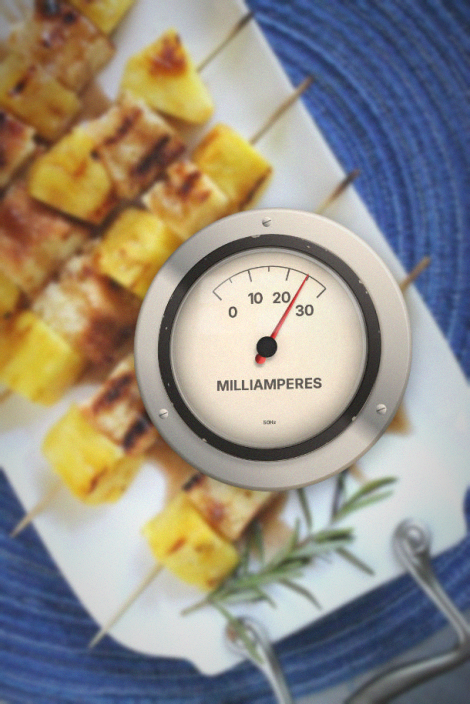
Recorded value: 25 mA
